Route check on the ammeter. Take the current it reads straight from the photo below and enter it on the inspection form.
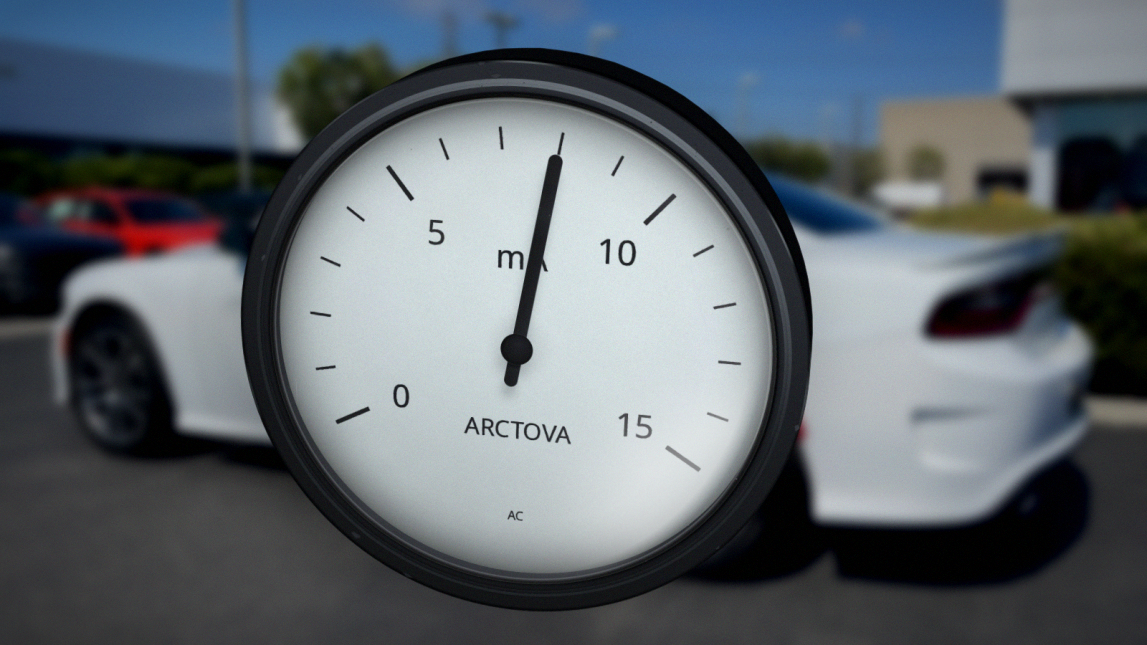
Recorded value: 8 mA
